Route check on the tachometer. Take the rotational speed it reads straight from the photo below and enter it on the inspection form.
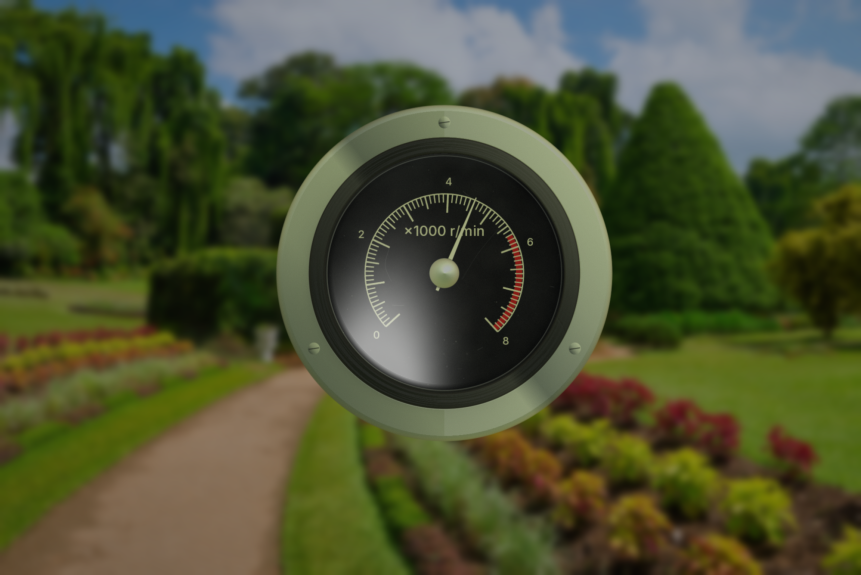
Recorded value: 4600 rpm
